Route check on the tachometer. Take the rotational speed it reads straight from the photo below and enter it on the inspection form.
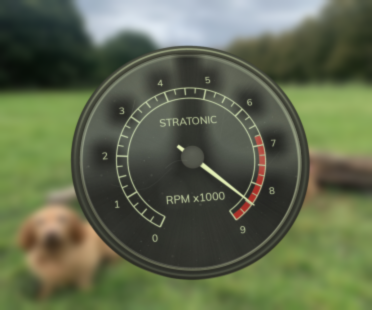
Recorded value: 8500 rpm
